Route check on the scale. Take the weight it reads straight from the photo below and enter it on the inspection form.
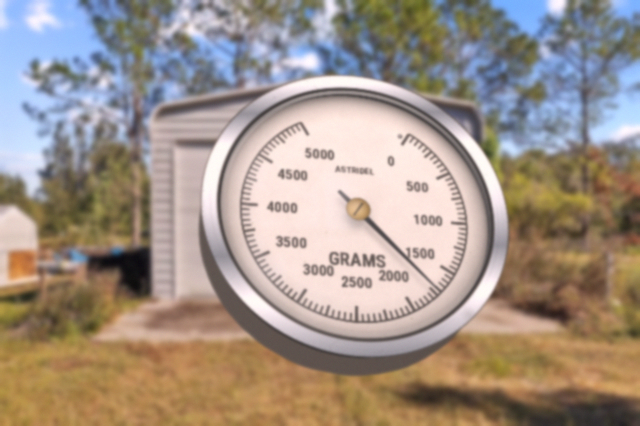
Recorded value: 1750 g
